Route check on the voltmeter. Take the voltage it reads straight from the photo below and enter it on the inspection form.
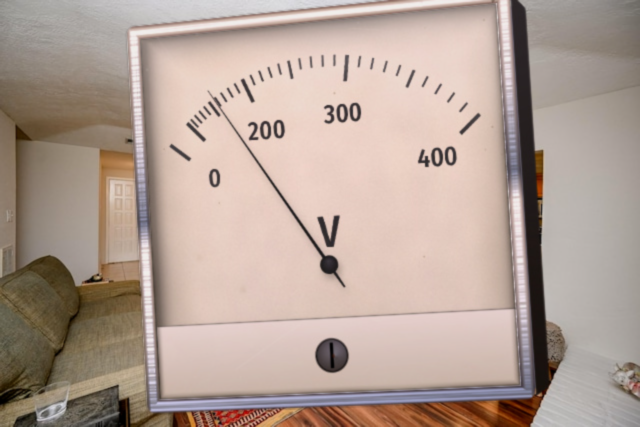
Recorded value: 160 V
